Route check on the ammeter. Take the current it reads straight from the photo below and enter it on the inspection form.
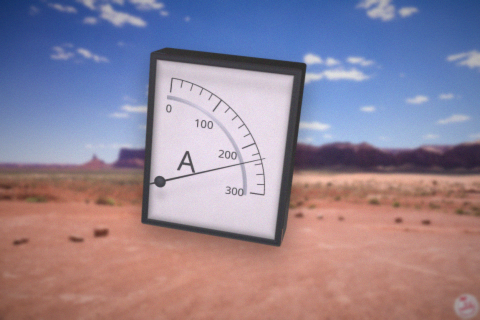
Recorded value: 230 A
